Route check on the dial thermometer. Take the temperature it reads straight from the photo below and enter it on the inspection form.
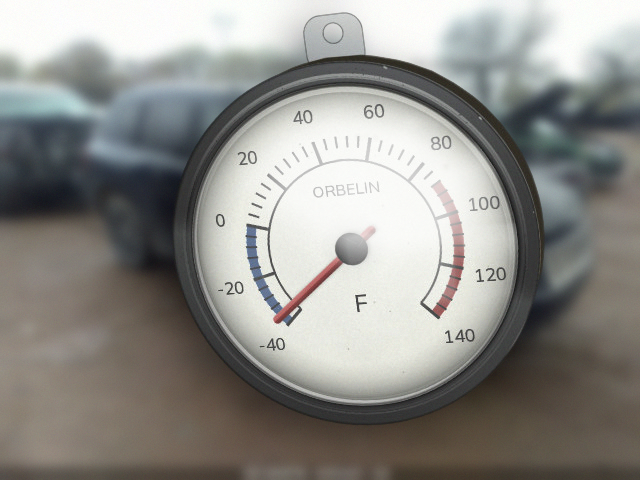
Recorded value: -36 °F
